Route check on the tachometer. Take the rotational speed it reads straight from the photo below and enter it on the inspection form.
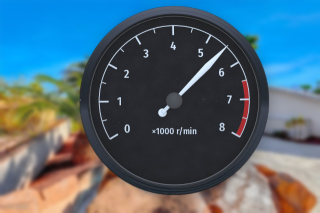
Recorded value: 5500 rpm
